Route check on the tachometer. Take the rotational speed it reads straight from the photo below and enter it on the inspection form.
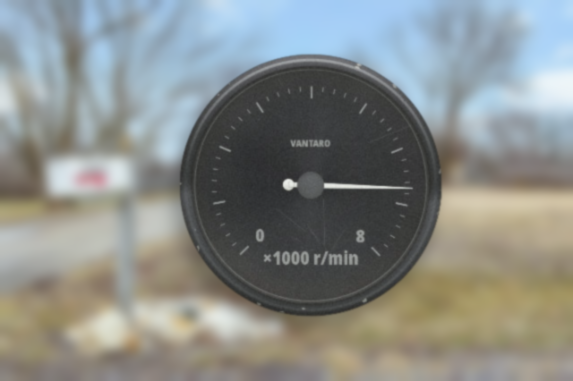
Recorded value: 6700 rpm
